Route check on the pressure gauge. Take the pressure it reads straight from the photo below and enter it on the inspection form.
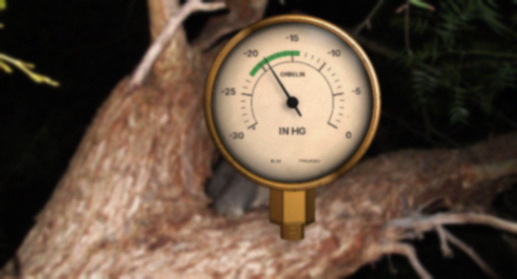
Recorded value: -19 inHg
